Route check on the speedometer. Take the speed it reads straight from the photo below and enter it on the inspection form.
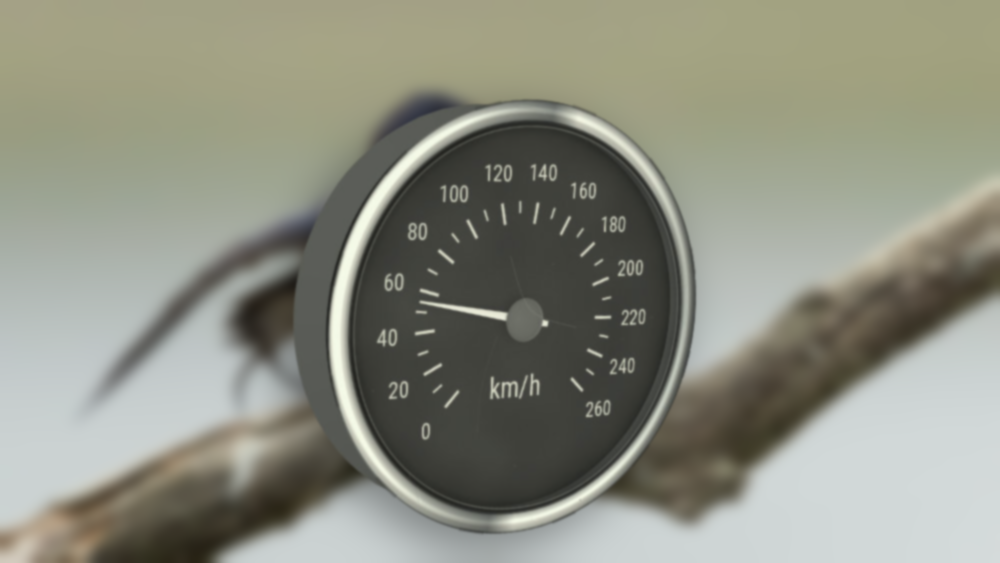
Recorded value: 55 km/h
